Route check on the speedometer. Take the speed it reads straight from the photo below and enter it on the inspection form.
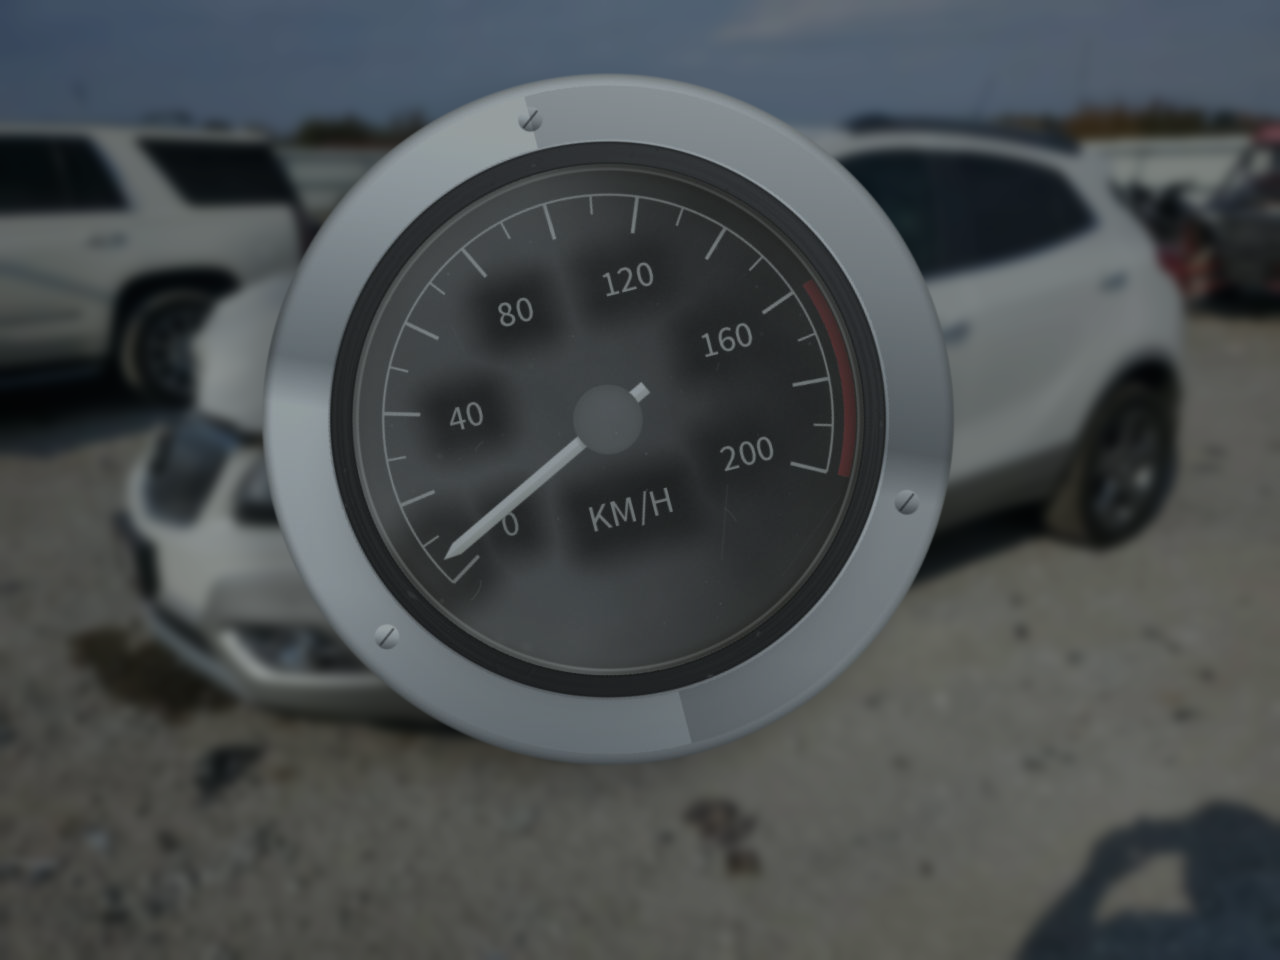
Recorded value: 5 km/h
